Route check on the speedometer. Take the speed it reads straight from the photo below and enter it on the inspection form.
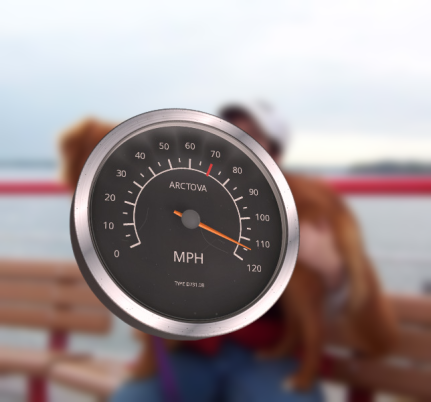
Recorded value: 115 mph
